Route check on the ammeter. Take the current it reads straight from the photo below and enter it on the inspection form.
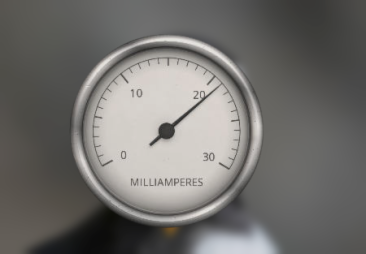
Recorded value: 21 mA
